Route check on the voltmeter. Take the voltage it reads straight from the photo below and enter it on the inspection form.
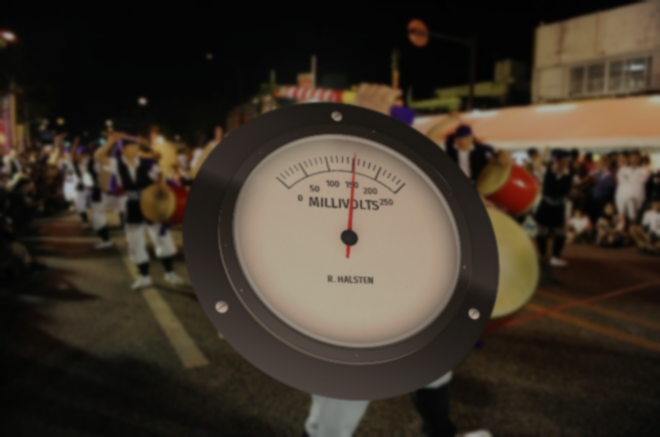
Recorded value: 150 mV
